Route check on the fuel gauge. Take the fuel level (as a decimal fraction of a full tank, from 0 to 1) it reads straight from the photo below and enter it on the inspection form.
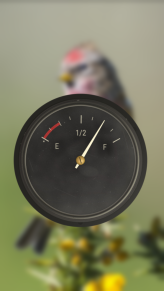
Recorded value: 0.75
